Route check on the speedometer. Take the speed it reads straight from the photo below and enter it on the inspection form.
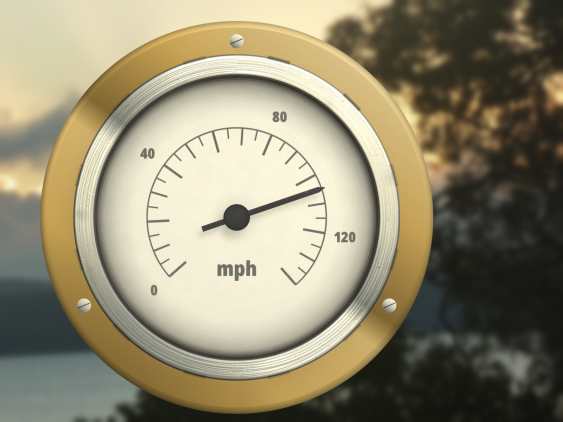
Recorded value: 105 mph
